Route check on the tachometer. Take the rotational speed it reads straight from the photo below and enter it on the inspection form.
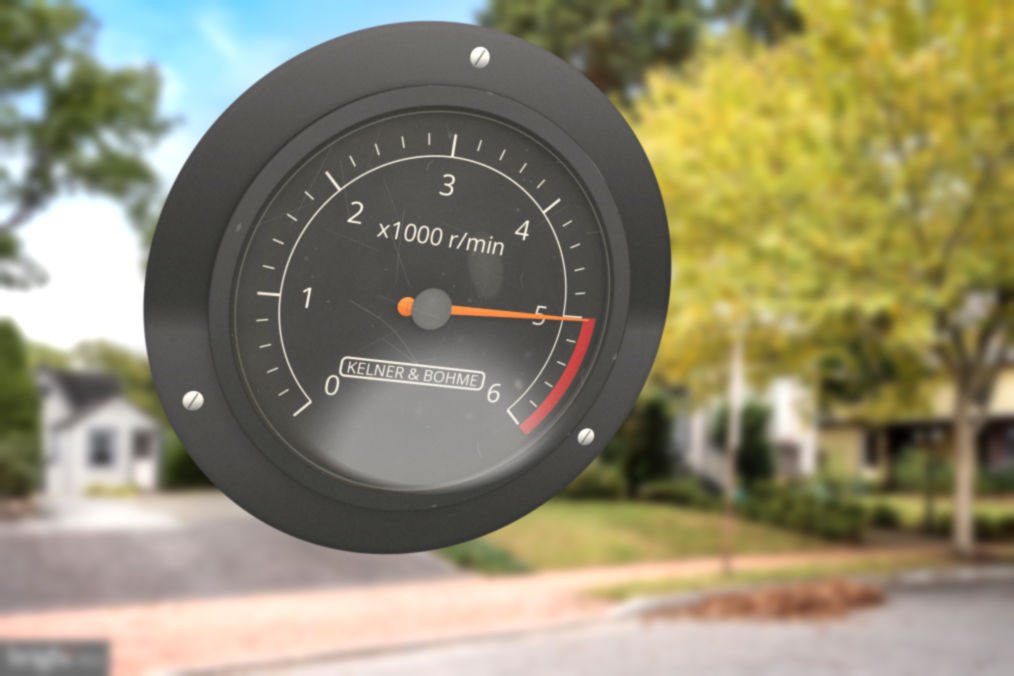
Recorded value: 5000 rpm
